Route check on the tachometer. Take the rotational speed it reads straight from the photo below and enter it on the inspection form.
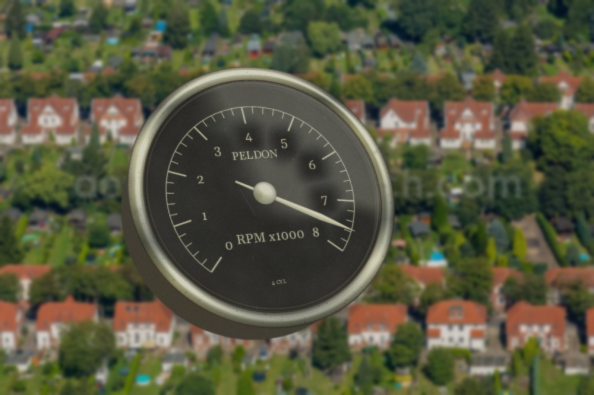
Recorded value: 7600 rpm
